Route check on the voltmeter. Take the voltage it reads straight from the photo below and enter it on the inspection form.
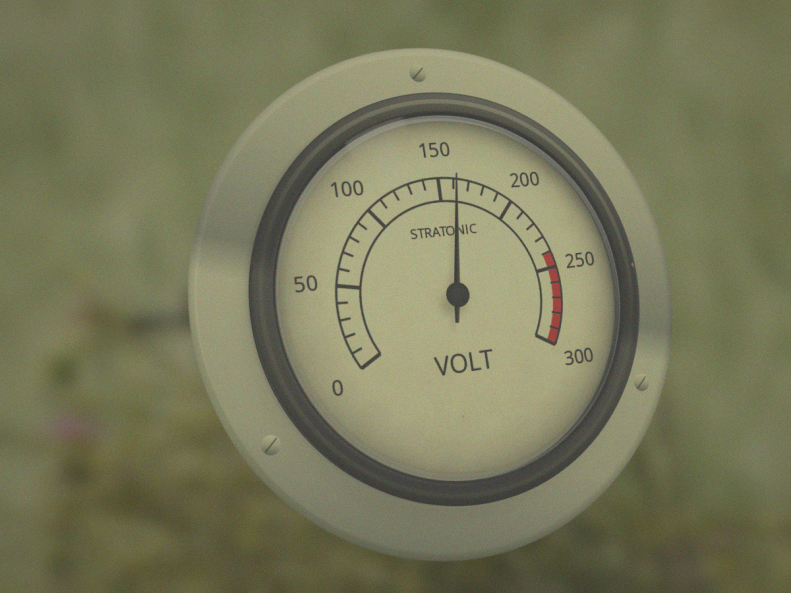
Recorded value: 160 V
